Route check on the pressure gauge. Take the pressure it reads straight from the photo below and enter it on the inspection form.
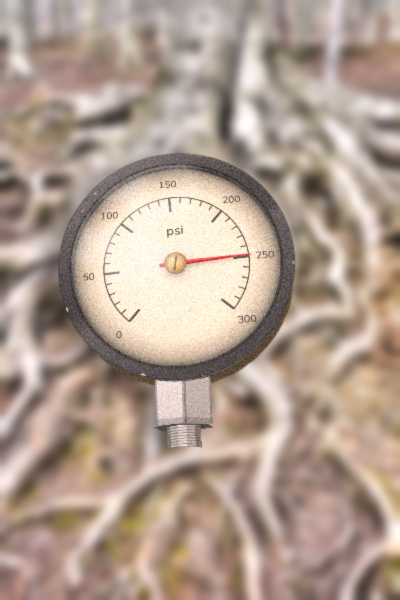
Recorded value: 250 psi
